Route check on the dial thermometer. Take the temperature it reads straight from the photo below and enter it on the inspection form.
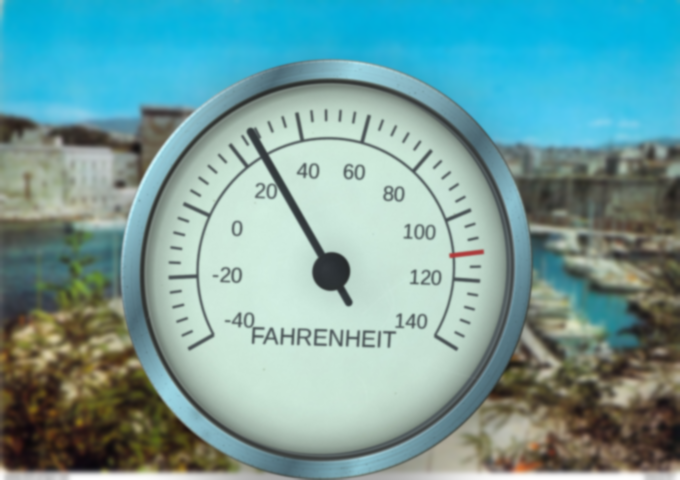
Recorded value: 26 °F
